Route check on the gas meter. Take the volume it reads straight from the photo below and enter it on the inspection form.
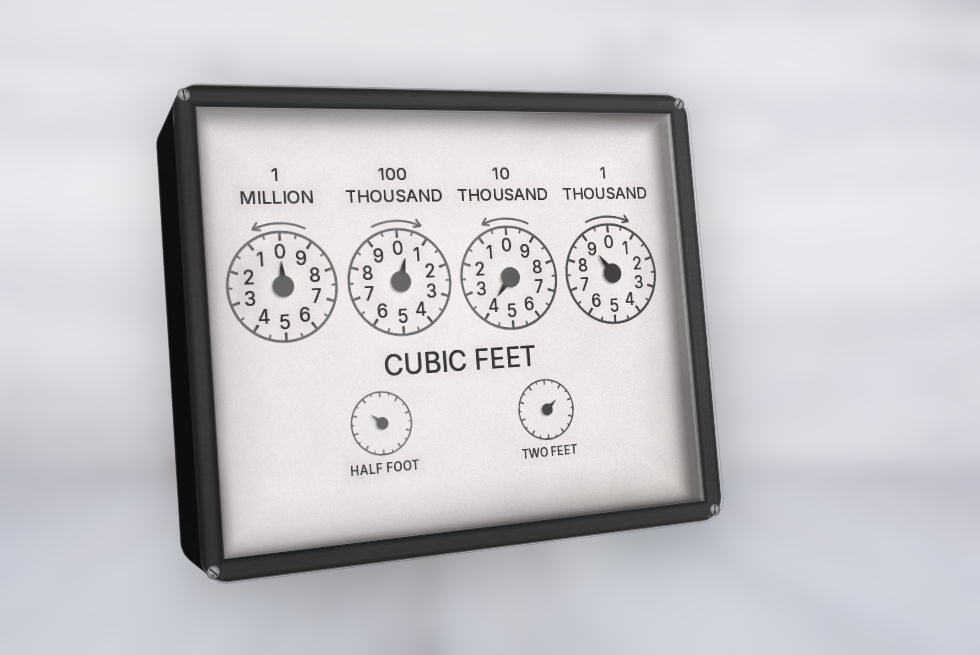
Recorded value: 3900 ft³
